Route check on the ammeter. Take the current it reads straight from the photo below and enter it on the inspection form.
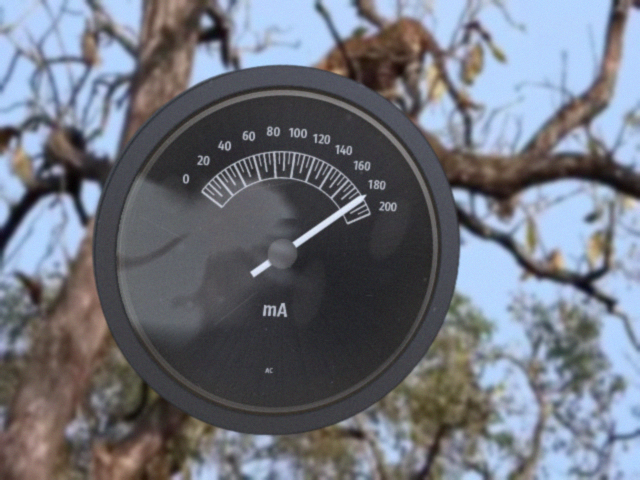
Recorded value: 180 mA
